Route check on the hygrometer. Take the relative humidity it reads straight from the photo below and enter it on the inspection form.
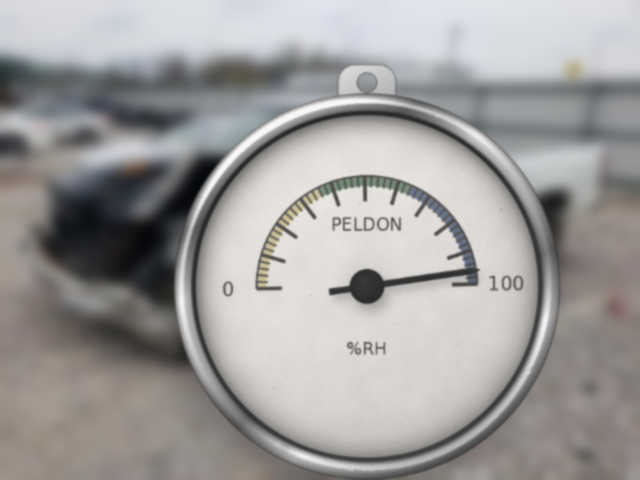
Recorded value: 96 %
